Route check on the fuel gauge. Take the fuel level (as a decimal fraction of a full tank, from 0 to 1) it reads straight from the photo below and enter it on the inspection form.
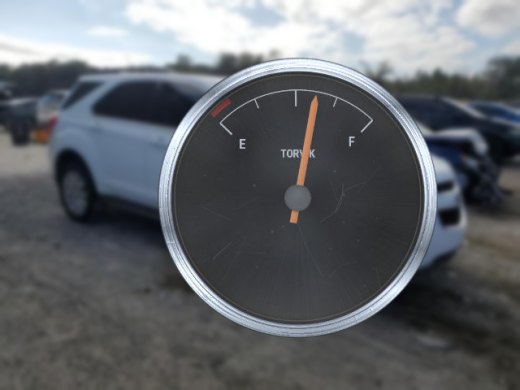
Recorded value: 0.625
